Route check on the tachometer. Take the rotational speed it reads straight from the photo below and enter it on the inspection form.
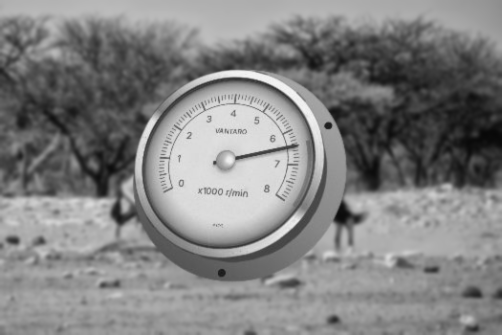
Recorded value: 6500 rpm
